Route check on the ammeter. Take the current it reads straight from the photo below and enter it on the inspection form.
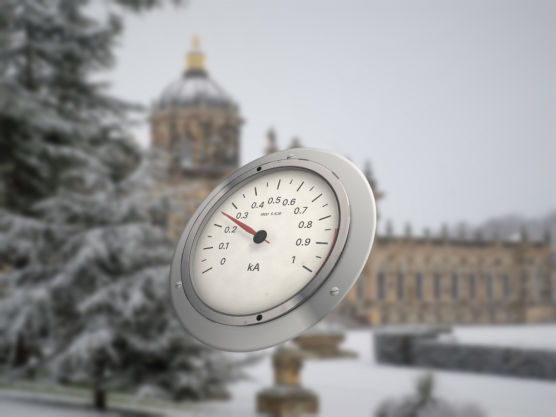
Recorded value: 0.25 kA
